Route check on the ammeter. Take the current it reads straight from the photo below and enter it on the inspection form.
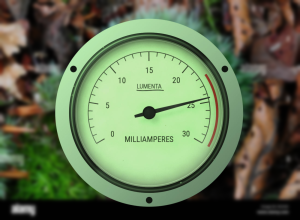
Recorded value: 24.5 mA
